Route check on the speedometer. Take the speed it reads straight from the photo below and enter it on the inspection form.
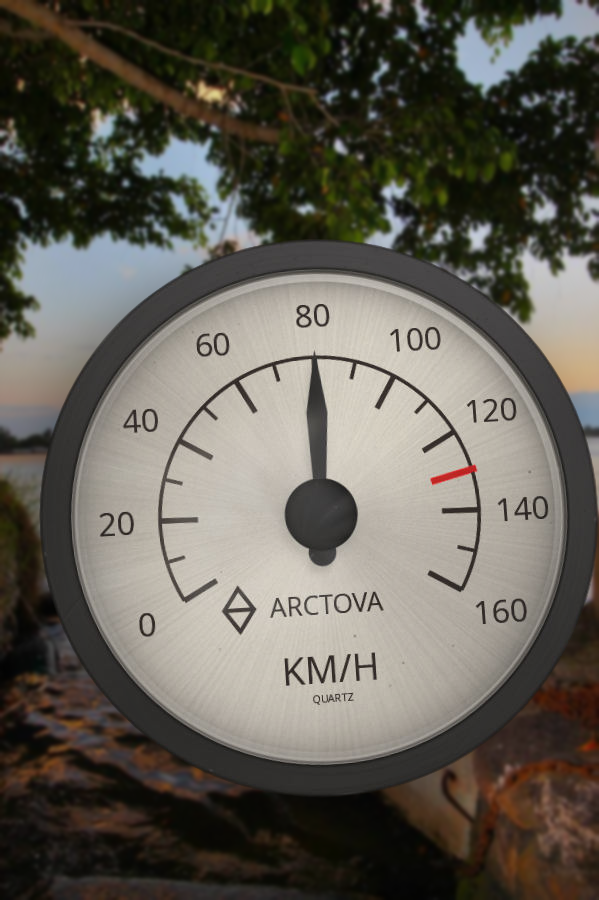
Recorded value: 80 km/h
